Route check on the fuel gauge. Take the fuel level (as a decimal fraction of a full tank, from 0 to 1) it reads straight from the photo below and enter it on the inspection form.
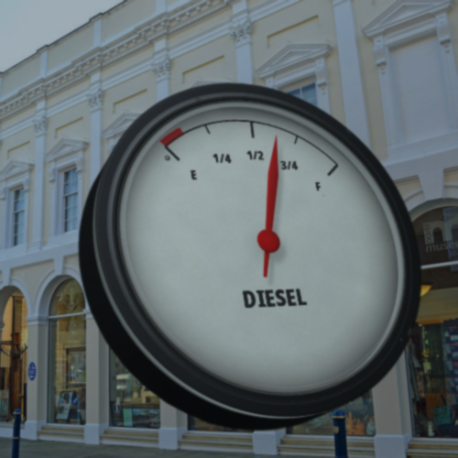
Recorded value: 0.625
